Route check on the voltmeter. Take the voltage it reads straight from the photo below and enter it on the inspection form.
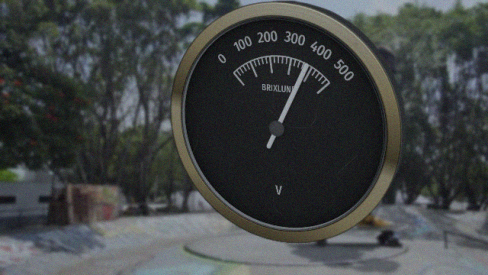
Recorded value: 380 V
